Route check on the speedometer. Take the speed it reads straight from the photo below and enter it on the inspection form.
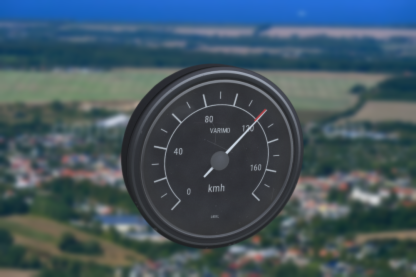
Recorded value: 120 km/h
